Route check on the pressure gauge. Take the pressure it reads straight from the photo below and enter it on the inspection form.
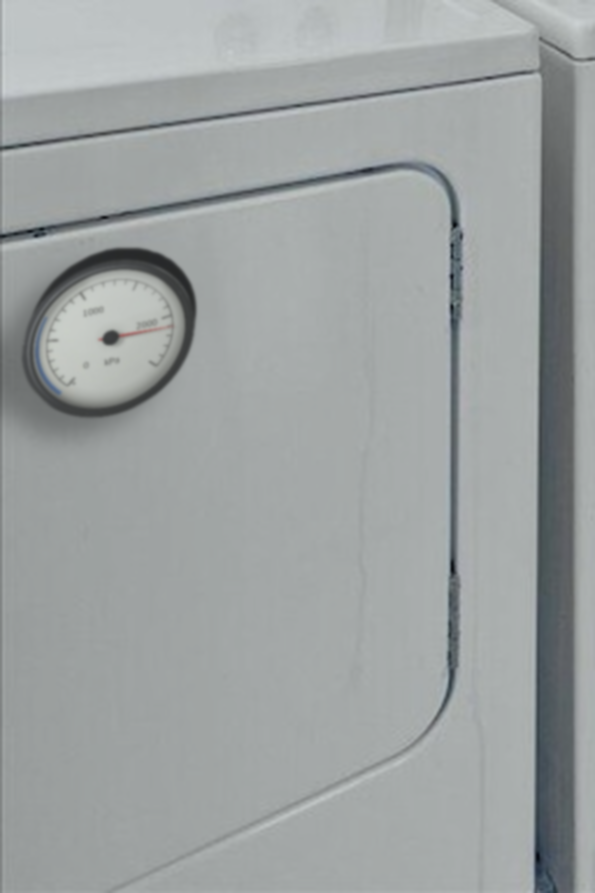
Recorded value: 2100 kPa
